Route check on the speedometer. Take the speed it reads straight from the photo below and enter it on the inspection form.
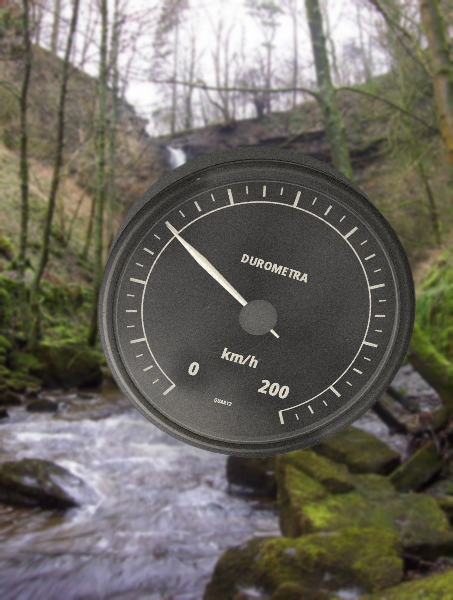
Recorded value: 60 km/h
